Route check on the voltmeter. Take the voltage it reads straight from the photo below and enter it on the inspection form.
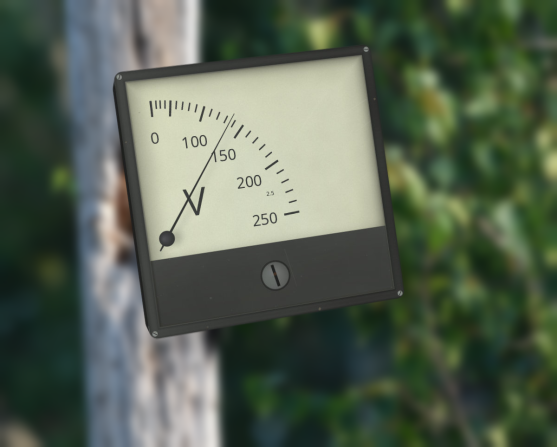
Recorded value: 135 V
